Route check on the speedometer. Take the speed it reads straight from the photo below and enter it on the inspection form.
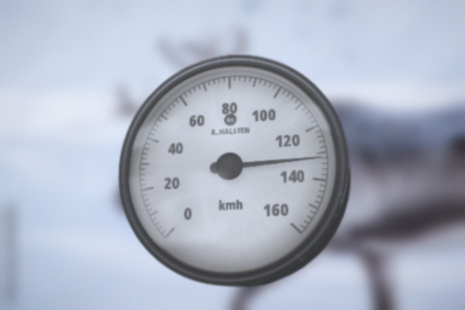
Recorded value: 132 km/h
